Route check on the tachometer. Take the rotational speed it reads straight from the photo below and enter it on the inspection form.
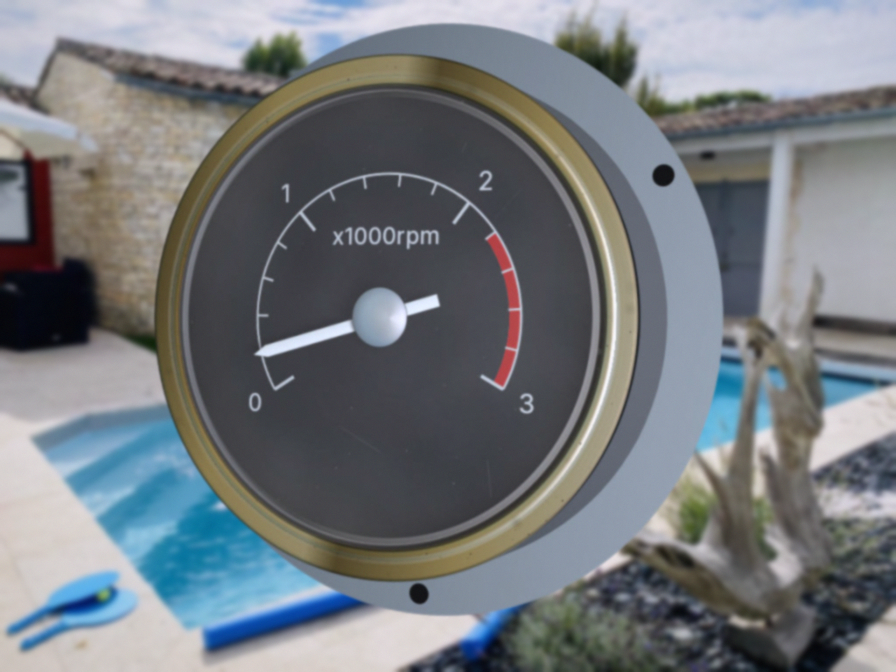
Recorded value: 200 rpm
